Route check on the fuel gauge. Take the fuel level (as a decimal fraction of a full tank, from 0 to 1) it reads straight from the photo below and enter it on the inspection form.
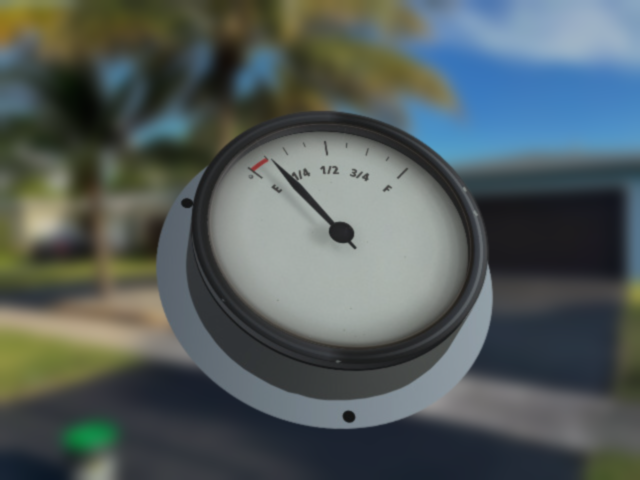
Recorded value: 0.125
